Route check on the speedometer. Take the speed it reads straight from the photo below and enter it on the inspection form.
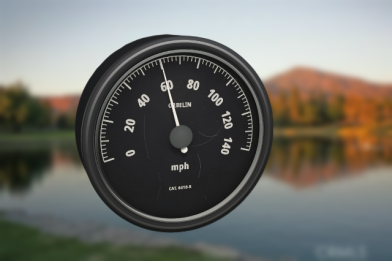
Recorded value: 60 mph
